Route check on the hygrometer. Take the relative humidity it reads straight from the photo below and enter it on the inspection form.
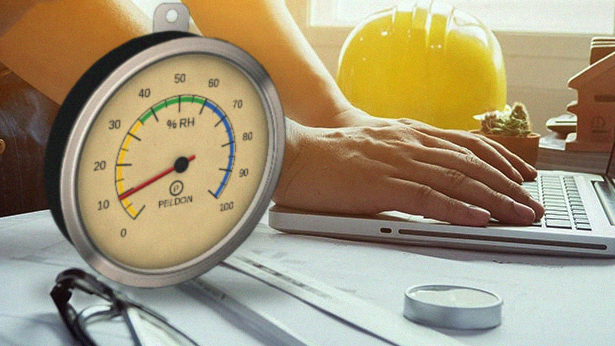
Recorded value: 10 %
